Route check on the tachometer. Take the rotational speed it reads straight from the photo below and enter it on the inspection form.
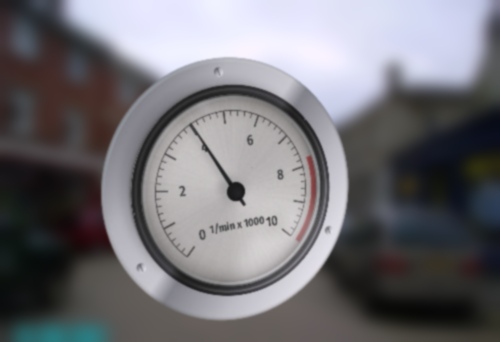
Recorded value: 4000 rpm
